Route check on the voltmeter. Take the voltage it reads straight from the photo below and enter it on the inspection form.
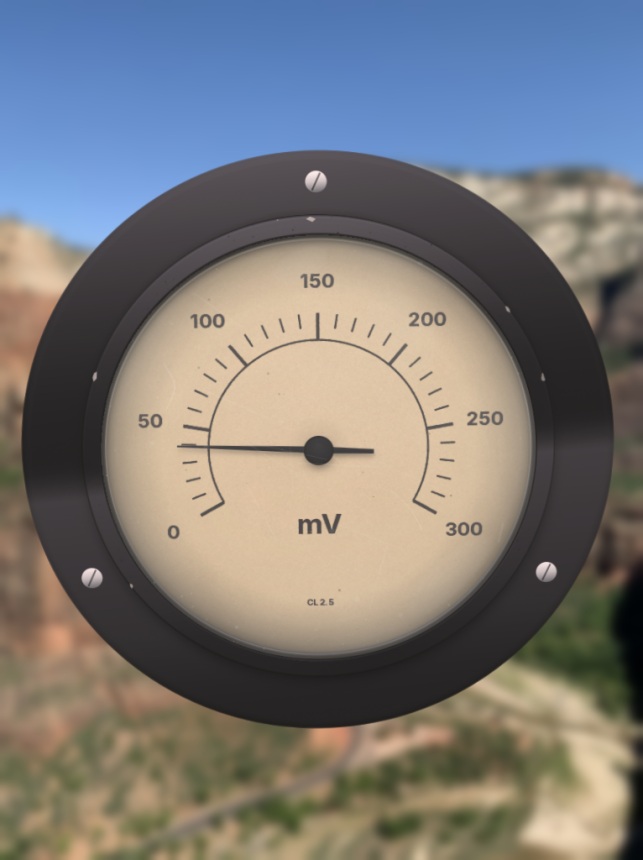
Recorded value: 40 mV
